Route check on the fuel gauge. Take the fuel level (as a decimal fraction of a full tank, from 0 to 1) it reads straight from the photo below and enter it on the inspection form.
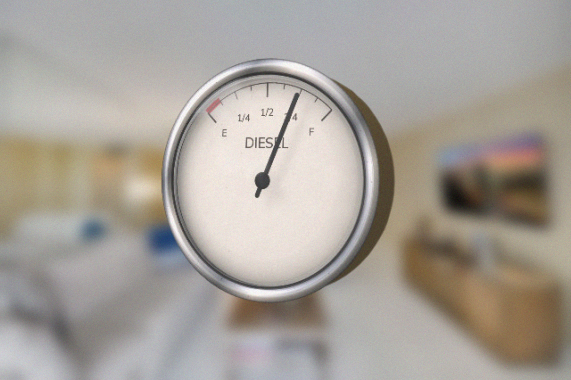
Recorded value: 0.75
